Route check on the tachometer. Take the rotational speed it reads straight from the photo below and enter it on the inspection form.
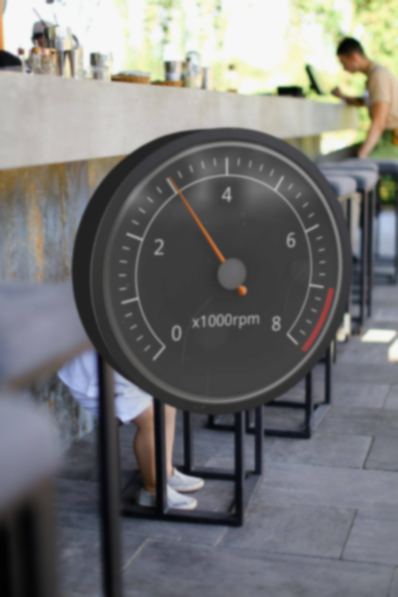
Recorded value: 3000 rpm
